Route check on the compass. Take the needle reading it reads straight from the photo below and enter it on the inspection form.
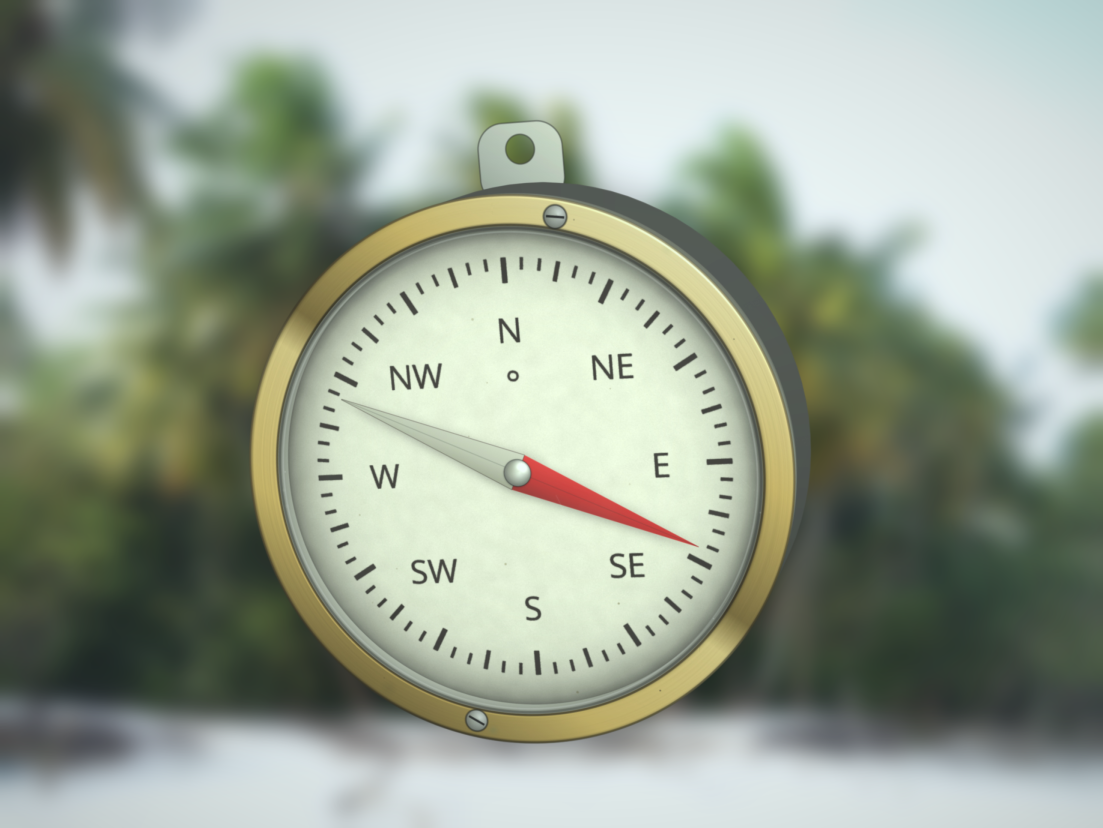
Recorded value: 115 °
